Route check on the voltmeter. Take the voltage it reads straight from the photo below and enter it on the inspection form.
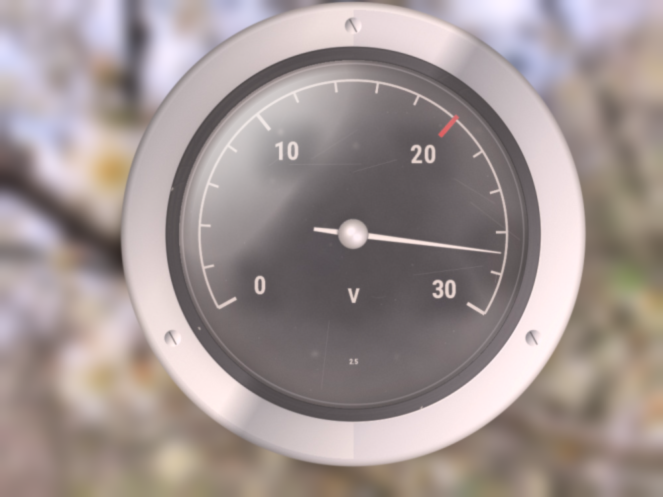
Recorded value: 27 V
